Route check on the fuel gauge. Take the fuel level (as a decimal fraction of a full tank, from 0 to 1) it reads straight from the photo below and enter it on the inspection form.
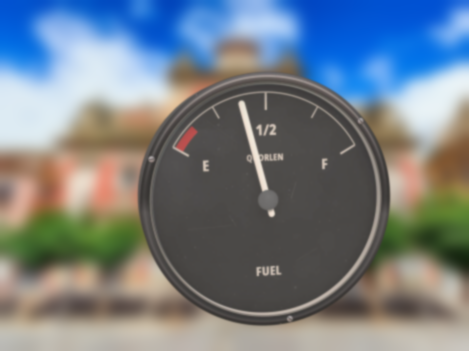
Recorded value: 0.375
